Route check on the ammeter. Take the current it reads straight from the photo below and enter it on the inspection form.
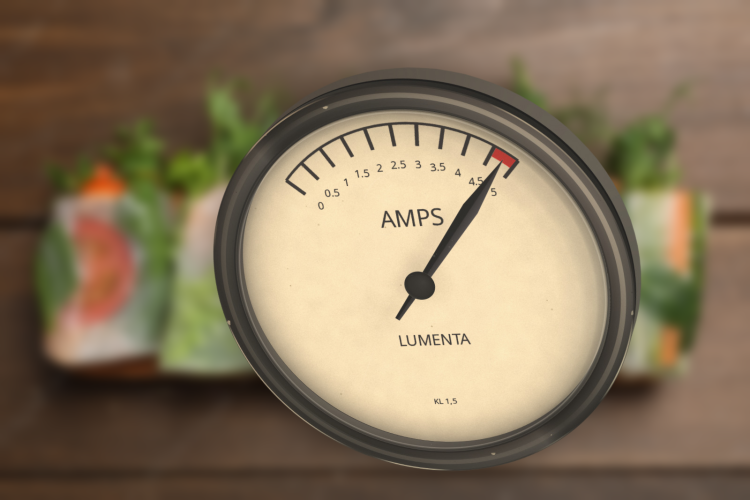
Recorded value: 4.75 A
